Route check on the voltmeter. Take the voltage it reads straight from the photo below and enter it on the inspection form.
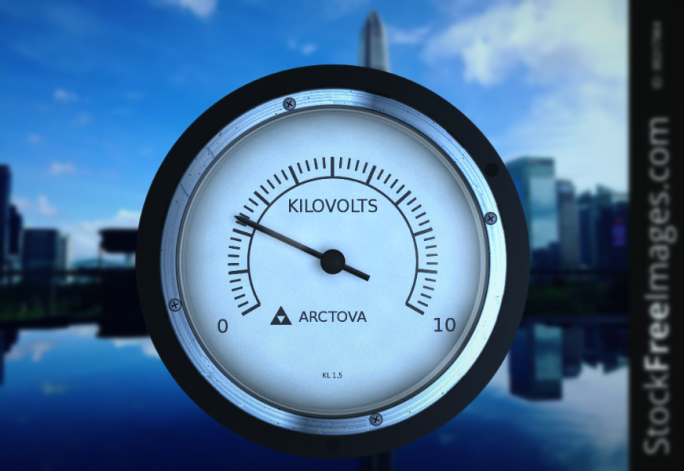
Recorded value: 2.3 kV
